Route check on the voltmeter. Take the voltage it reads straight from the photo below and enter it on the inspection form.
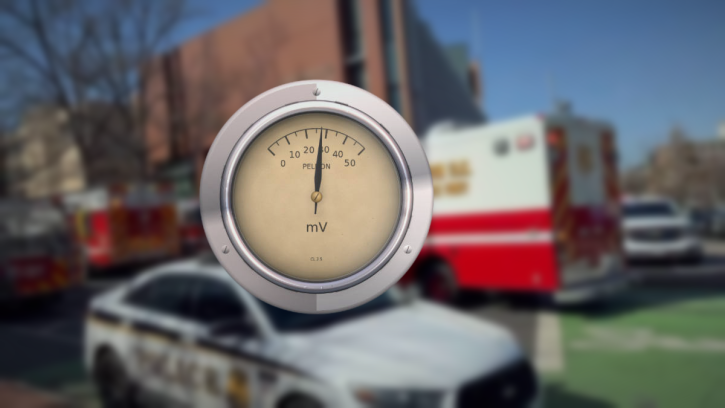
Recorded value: 27.5 mV
